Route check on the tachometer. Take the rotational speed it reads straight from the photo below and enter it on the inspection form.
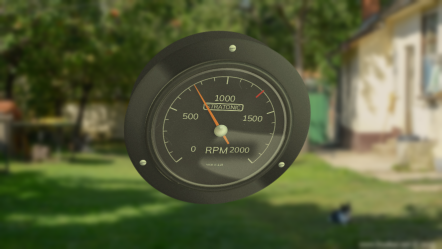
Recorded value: 750 rpm
